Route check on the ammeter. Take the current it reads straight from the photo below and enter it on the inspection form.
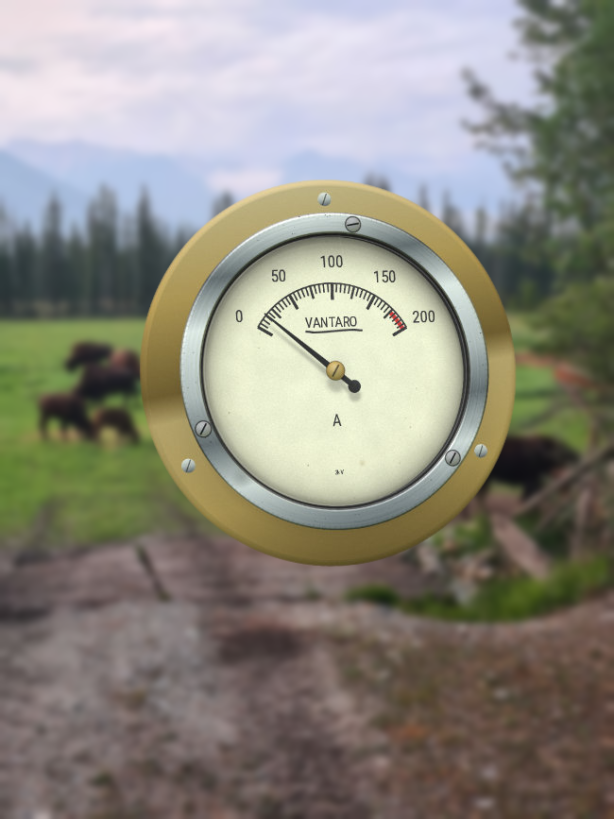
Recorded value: 15 A
